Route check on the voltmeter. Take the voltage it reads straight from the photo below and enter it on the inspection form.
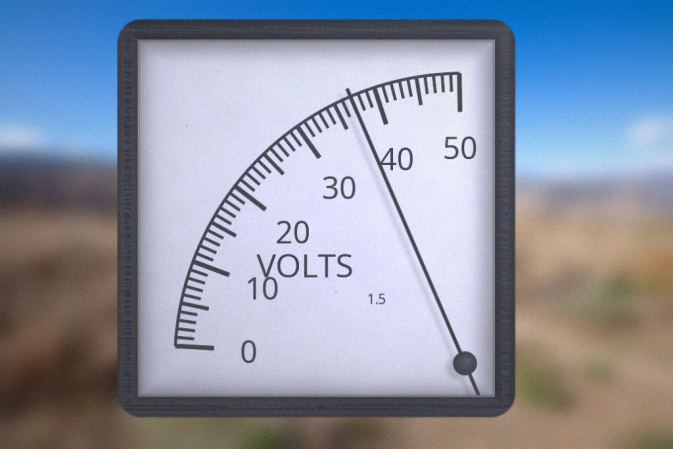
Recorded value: 37 V
